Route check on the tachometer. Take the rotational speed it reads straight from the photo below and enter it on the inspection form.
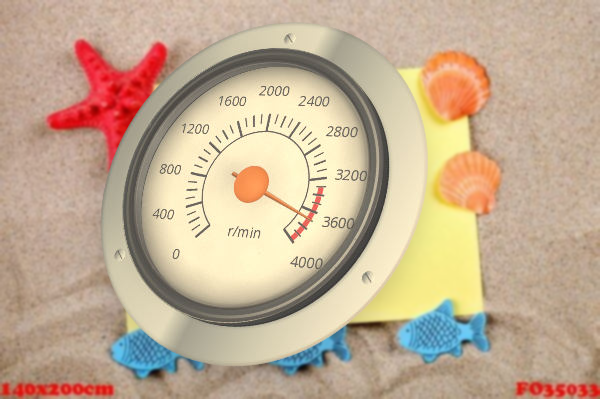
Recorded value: 3700 rpm
